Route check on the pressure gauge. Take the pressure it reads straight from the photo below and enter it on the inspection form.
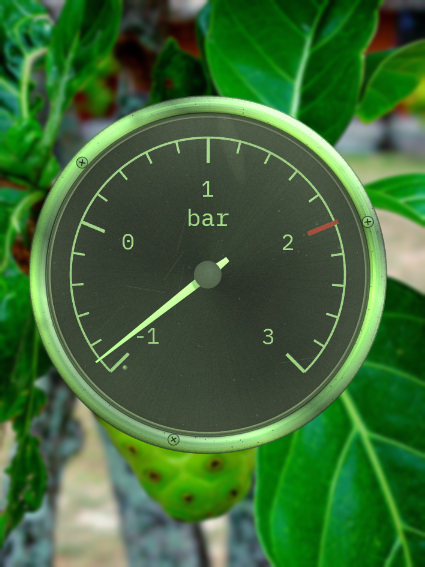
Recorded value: -0.9 bar
